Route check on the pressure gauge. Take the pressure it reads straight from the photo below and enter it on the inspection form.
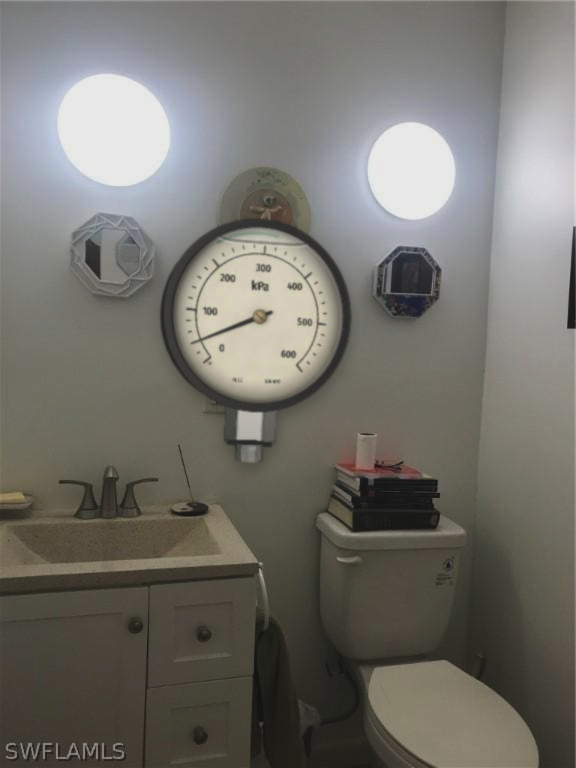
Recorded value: 40 kPa
